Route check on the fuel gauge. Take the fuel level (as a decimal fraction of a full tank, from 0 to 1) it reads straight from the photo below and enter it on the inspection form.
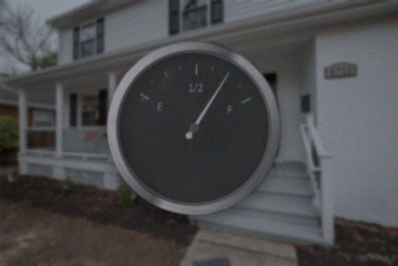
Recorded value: 0.75
